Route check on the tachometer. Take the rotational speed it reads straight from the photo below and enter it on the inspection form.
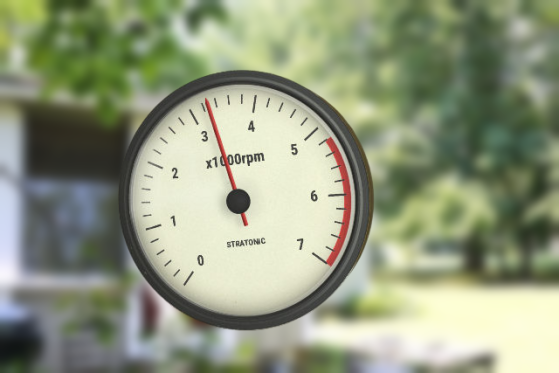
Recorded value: 3300 rpm
